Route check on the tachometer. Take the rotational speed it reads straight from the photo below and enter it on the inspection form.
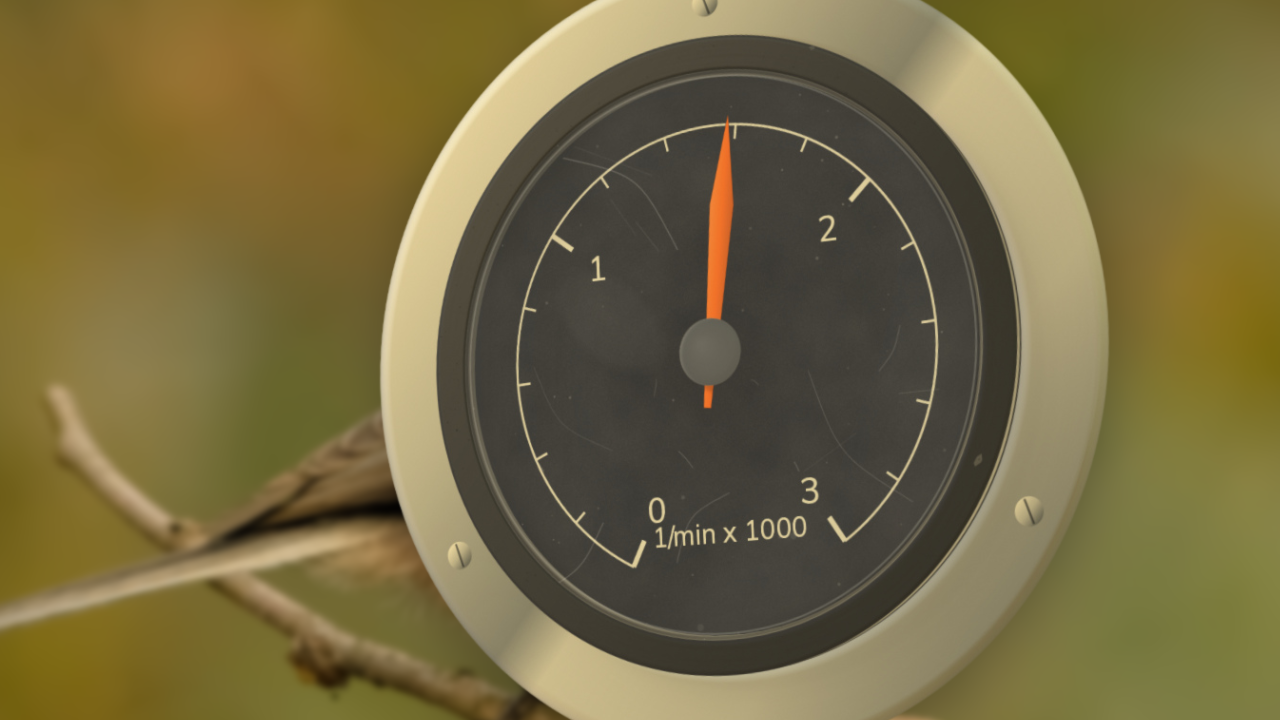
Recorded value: 1600 rpm
